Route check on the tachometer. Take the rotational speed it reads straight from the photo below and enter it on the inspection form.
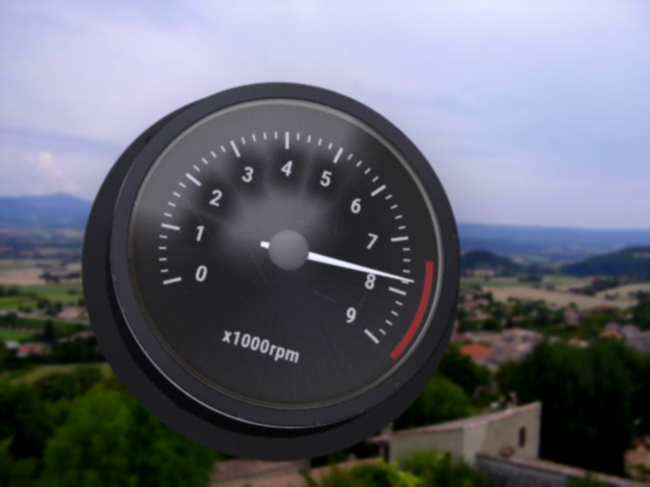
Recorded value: 7800 rpm
